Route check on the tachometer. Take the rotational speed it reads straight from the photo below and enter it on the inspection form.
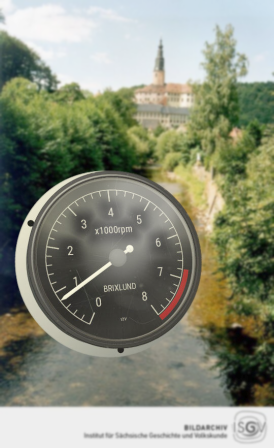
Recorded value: 800 rpm
